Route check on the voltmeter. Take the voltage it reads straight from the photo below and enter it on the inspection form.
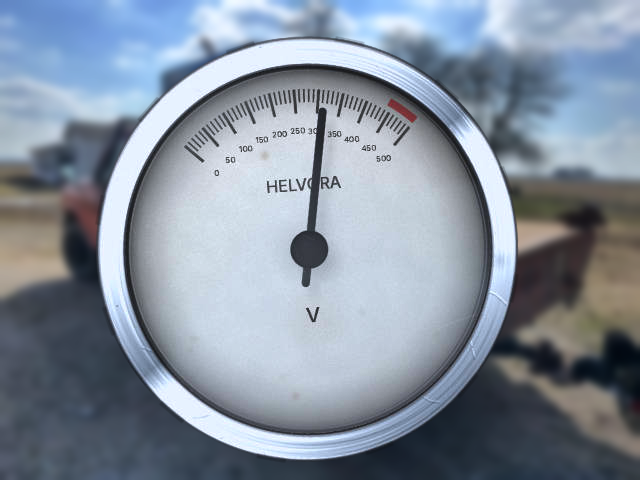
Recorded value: 310 V
